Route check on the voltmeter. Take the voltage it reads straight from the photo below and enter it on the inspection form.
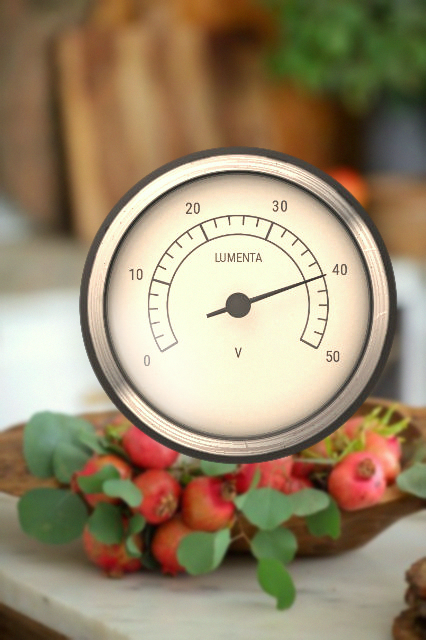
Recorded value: 40 V
